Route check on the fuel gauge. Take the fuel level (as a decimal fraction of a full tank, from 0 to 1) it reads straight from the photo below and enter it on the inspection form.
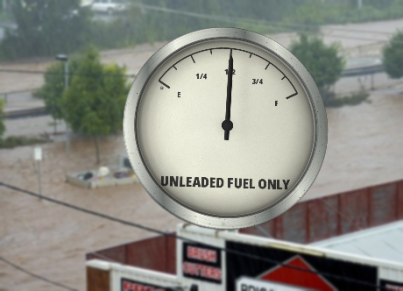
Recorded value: 0.5
